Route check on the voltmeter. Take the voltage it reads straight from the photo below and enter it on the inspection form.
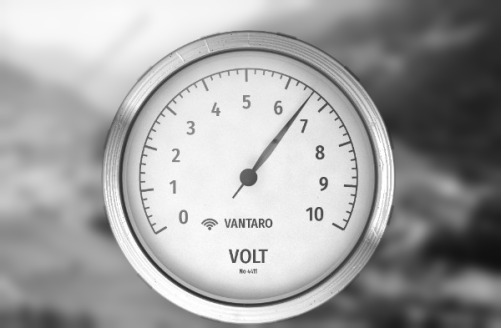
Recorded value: 6.6 V
